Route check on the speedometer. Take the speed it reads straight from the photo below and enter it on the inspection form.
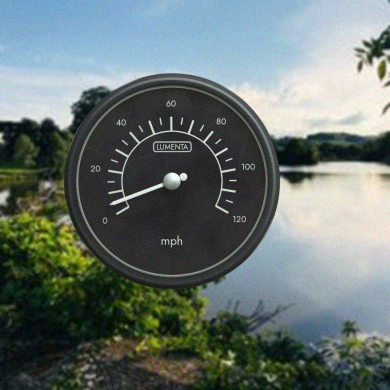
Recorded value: 5 mph
